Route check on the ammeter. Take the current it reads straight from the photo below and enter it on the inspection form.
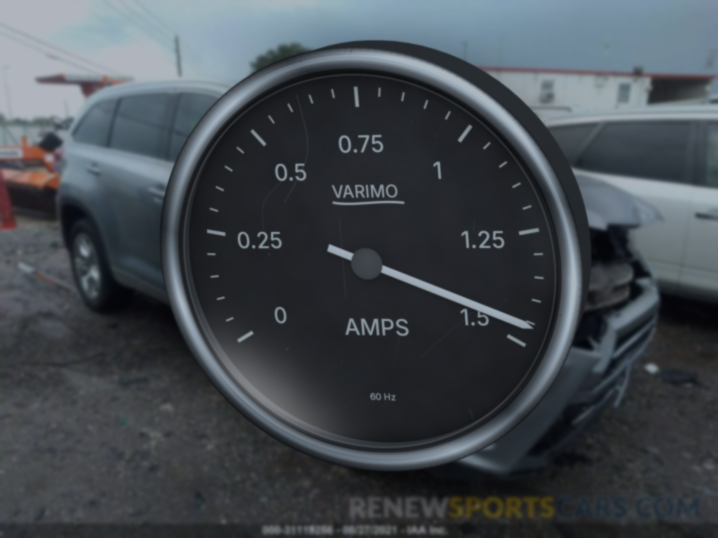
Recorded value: 1.45 A
